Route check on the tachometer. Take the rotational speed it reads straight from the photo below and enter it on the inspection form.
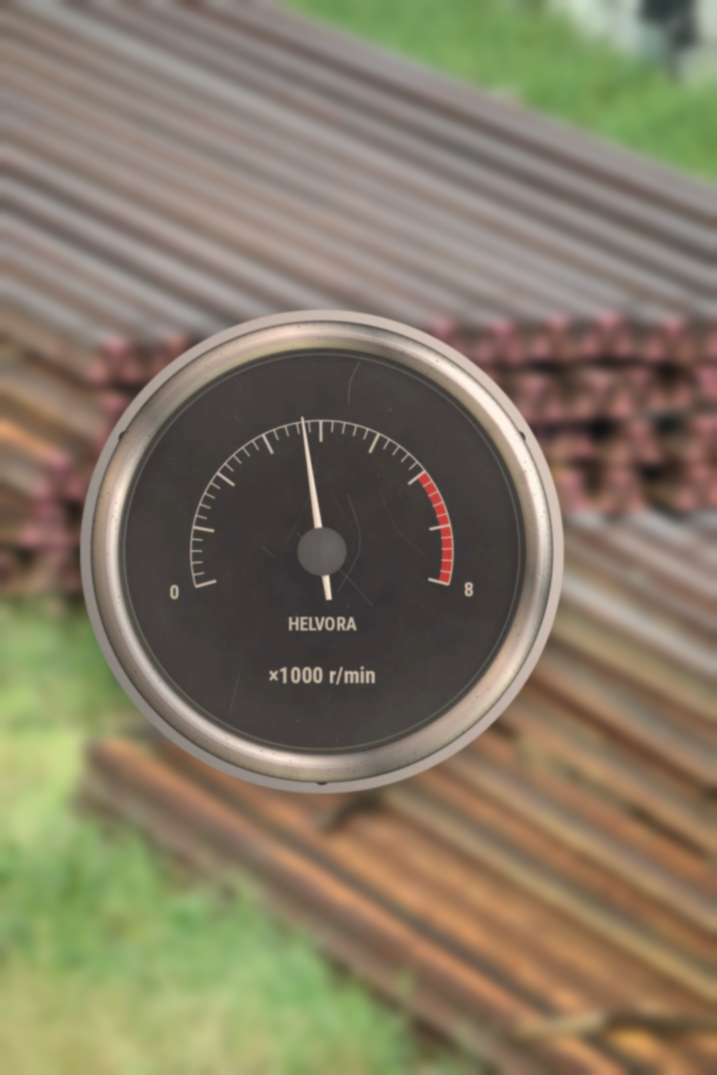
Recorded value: 3700 rpm
